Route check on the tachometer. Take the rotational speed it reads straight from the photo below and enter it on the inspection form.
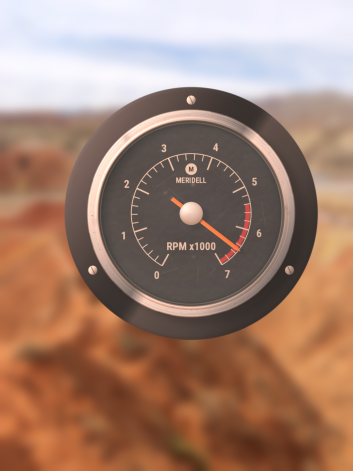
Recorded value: 6500 rpm
